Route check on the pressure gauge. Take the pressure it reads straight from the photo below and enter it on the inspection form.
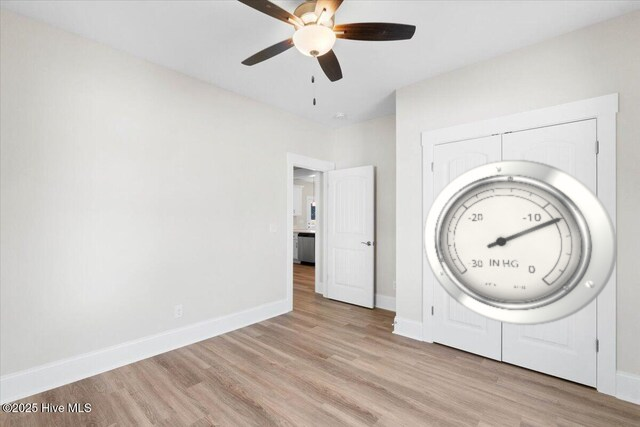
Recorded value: -8 inHg
